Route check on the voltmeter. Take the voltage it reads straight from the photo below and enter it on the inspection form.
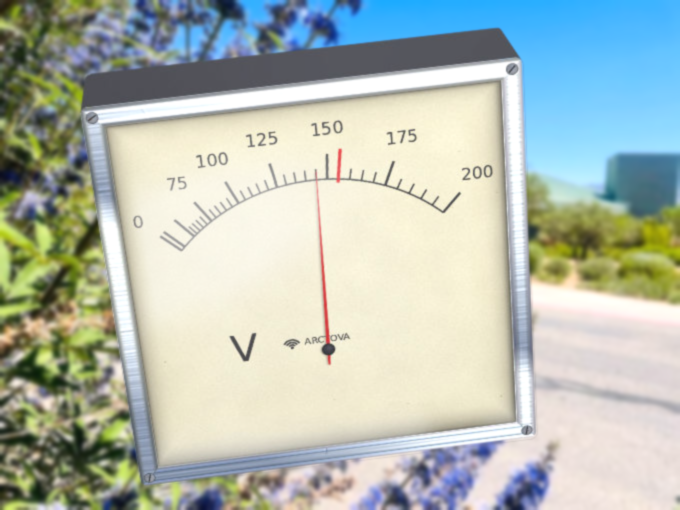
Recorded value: 145 V
